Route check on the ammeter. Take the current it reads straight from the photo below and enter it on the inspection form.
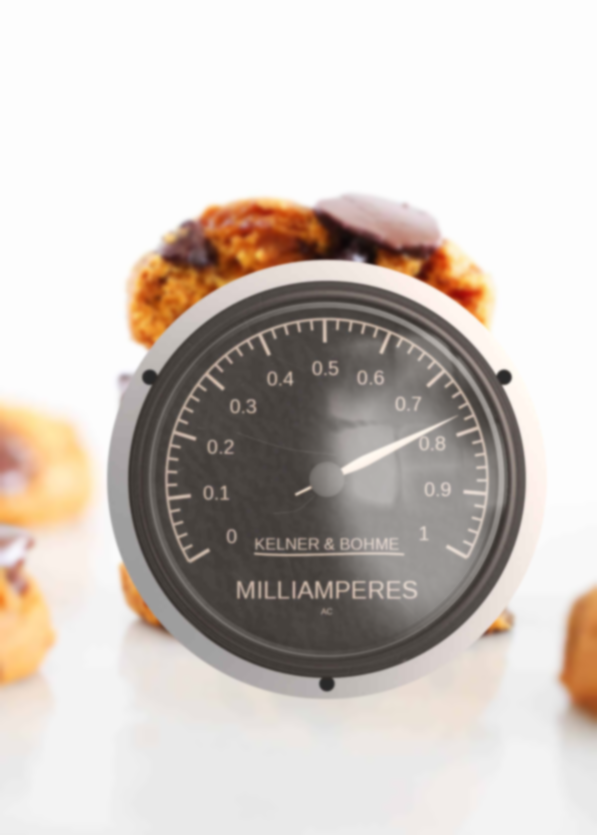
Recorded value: 0.77 mA
